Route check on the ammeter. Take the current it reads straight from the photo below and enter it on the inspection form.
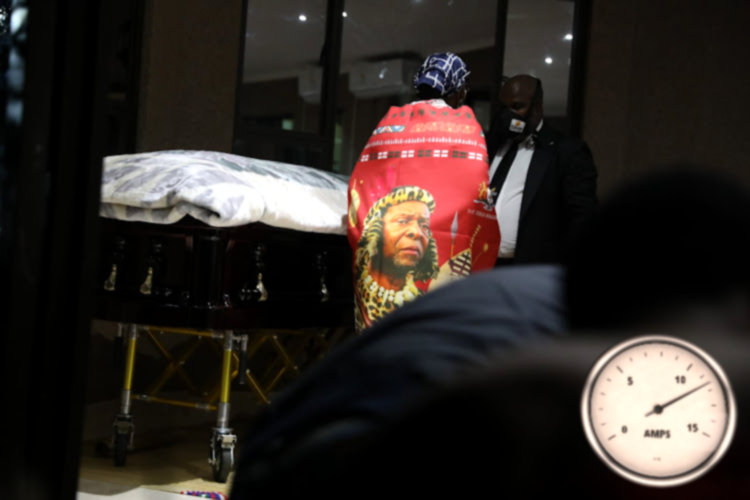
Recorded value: 11.5 A
